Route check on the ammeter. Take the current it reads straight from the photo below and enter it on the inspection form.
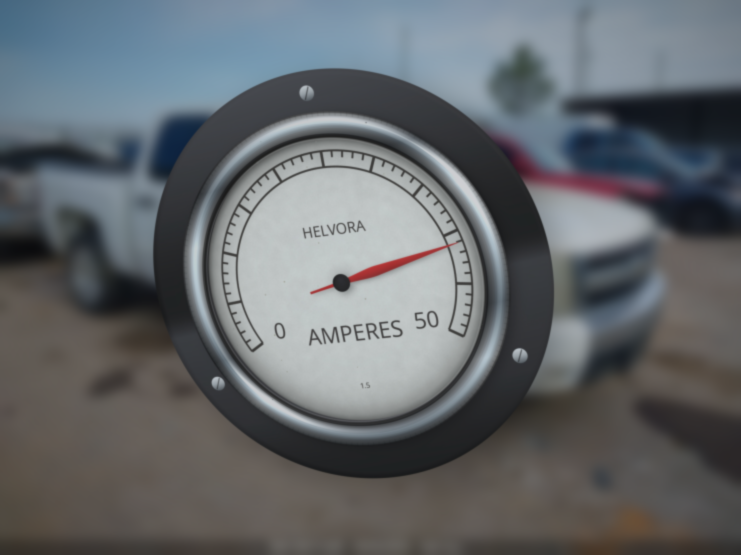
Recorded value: 41 A
